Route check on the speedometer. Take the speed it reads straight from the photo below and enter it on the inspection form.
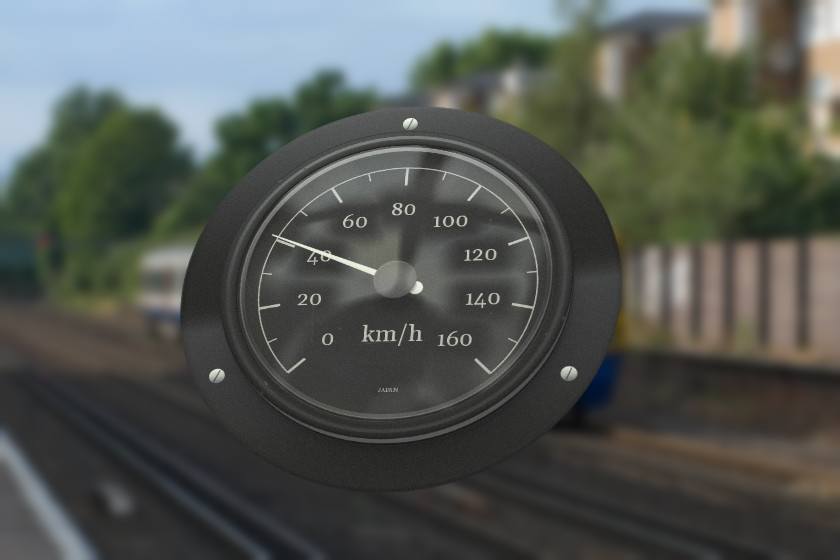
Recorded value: 40 km/h
